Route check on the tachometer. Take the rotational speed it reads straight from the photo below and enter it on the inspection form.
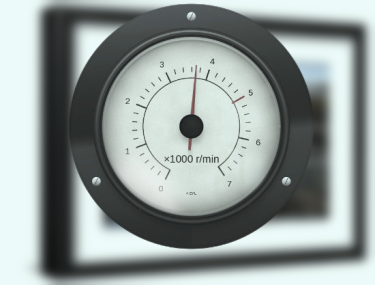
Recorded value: 3700 rpm
